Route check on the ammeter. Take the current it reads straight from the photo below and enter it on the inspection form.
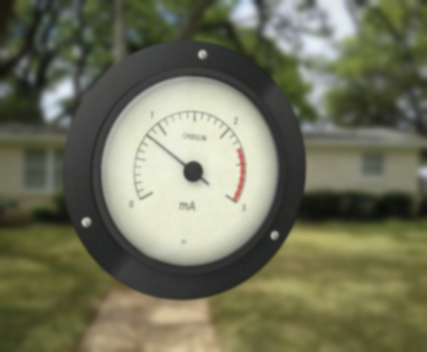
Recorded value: 0.8 mA
